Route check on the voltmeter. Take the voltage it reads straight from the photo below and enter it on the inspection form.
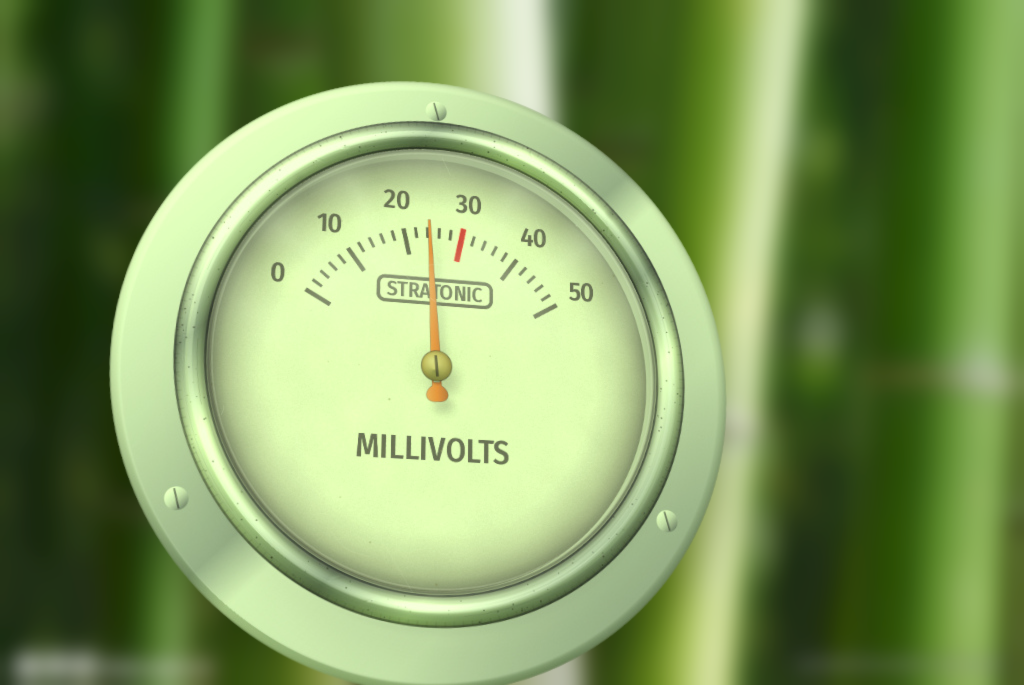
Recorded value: 24 mV
